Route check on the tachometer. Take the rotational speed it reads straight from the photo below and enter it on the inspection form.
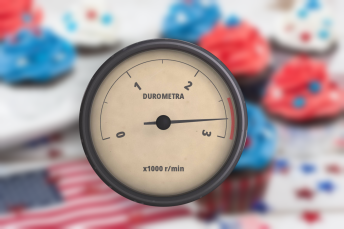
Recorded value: 2750 rpm
